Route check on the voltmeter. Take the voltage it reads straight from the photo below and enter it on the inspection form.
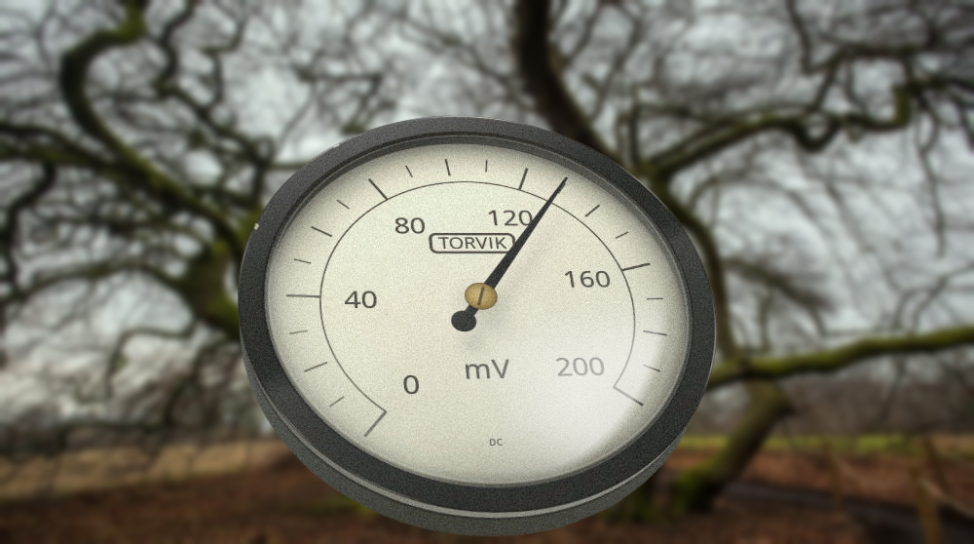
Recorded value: 130 mV
